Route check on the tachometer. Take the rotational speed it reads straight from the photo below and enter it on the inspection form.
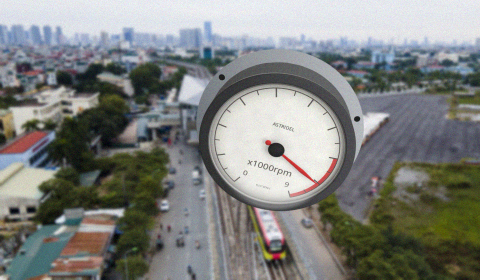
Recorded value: 8000 rpm
